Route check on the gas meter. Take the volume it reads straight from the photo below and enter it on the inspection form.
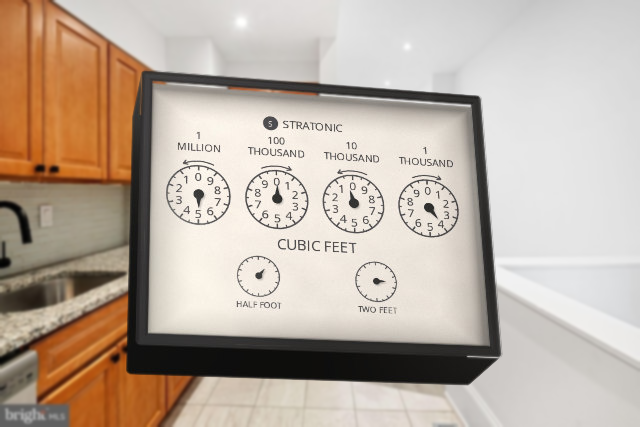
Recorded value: 500400 ft³
